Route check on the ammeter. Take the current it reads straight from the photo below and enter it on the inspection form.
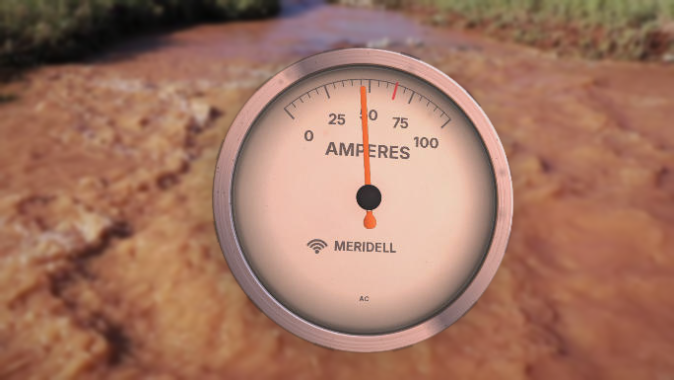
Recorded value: 45 A
